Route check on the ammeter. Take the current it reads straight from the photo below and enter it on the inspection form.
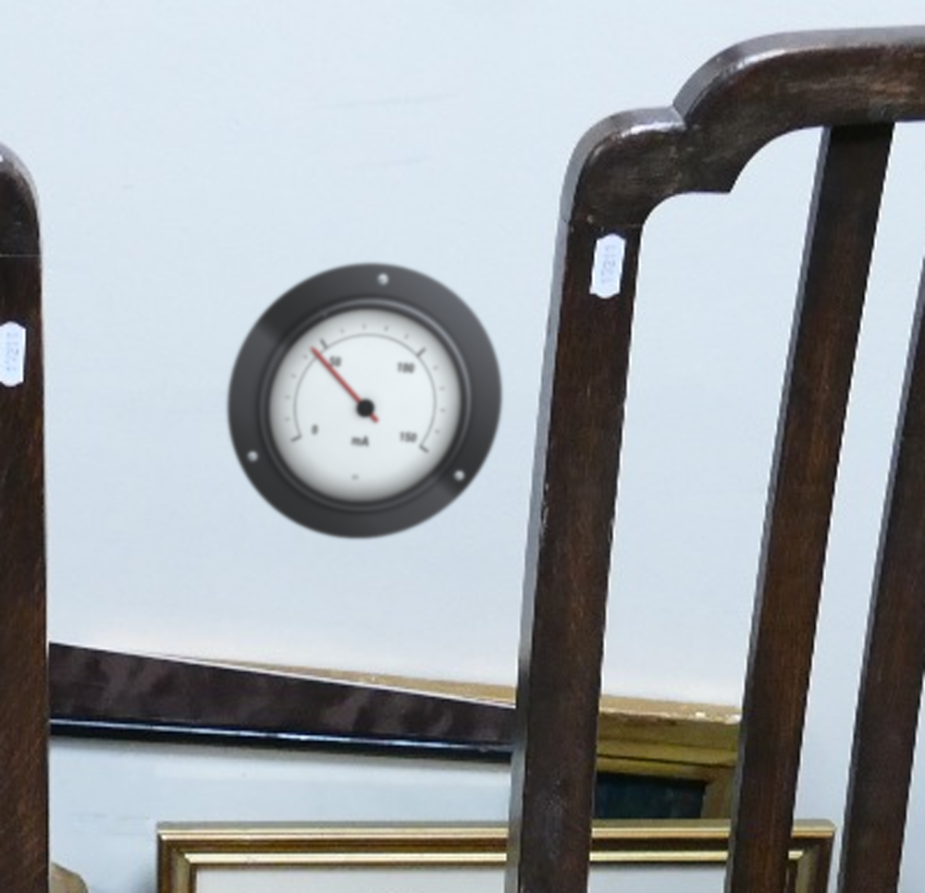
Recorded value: 45 mA
